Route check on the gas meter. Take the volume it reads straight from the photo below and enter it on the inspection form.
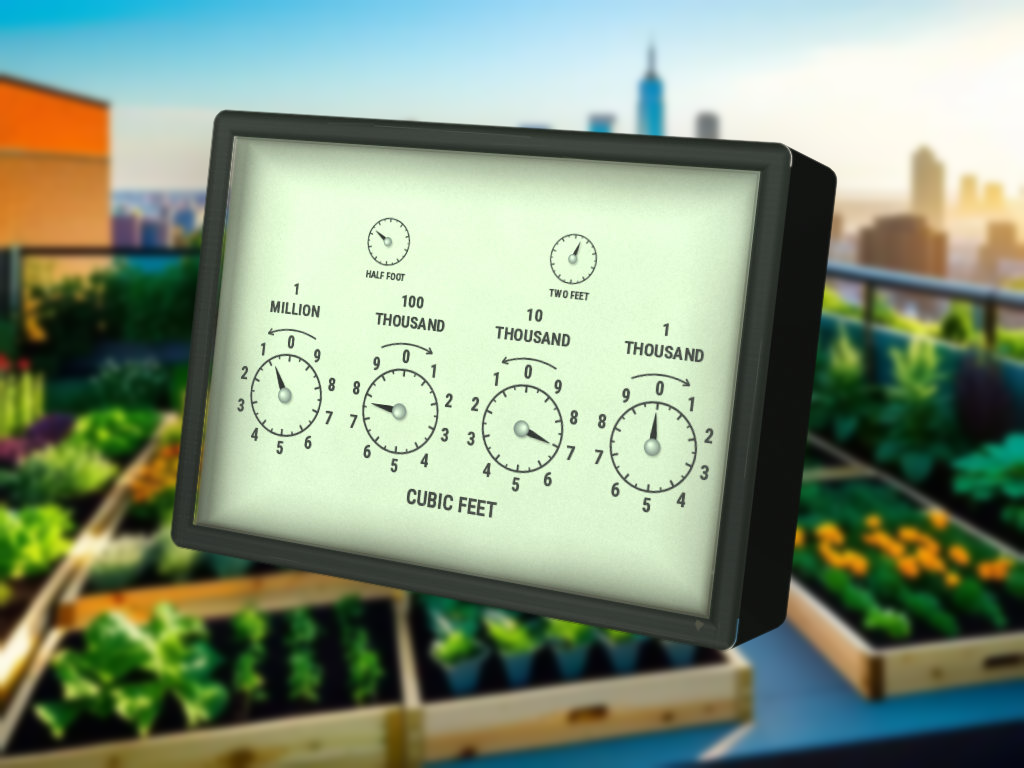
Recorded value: 77000 ft³
